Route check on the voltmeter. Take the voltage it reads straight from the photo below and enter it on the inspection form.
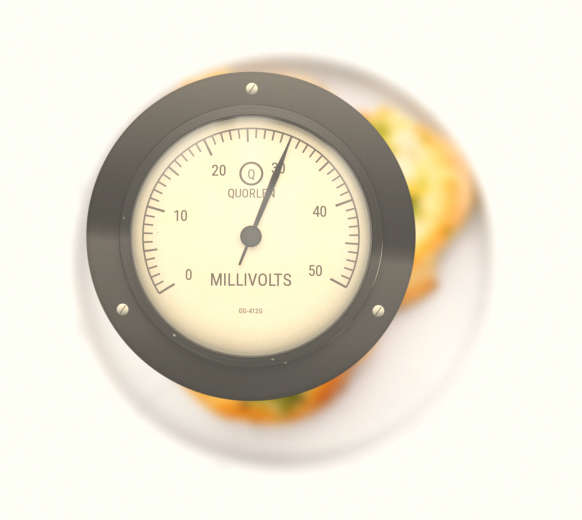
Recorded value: 30 mV
